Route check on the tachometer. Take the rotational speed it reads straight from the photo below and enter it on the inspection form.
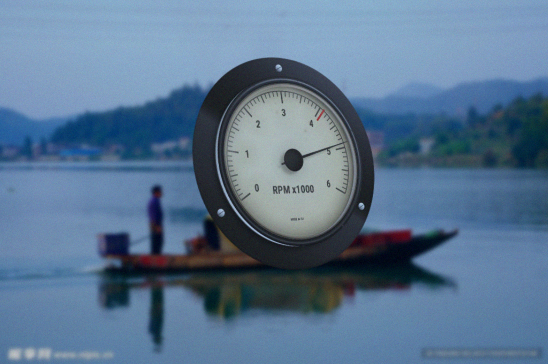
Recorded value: 4900 rpm
